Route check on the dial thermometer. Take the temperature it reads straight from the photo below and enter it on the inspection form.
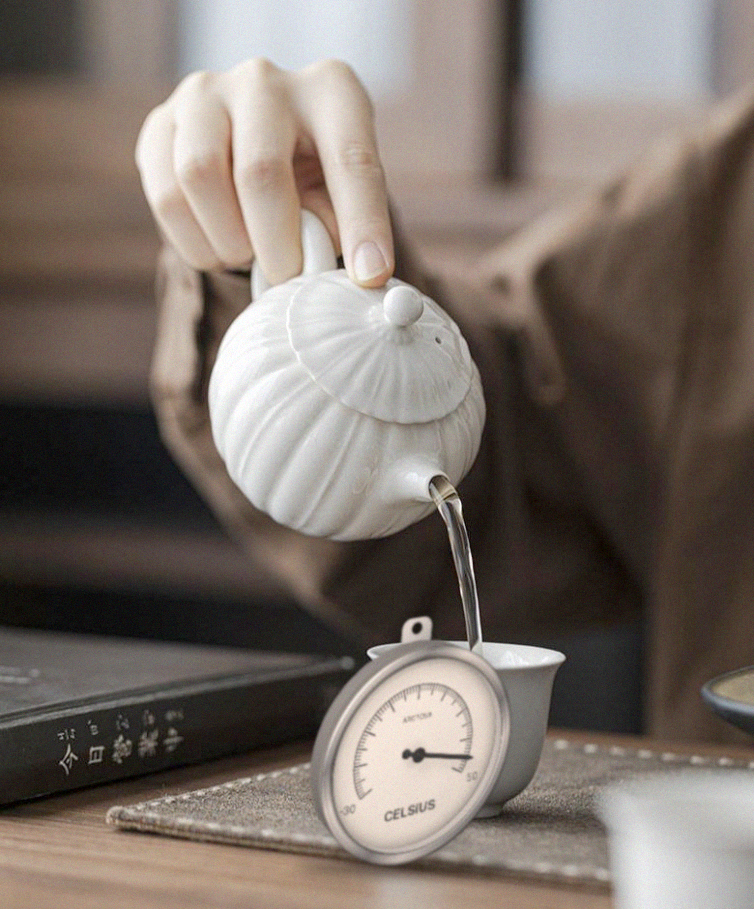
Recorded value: 45 °C
